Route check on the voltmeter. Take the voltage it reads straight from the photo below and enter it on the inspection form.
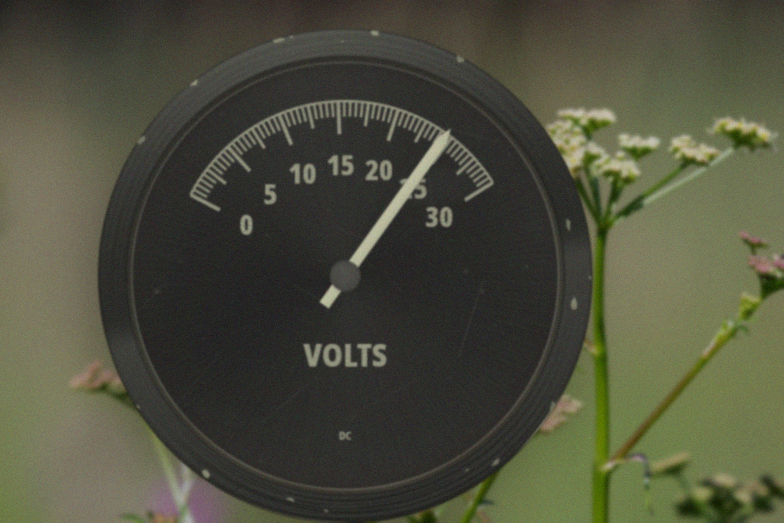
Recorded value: 24.5 V
